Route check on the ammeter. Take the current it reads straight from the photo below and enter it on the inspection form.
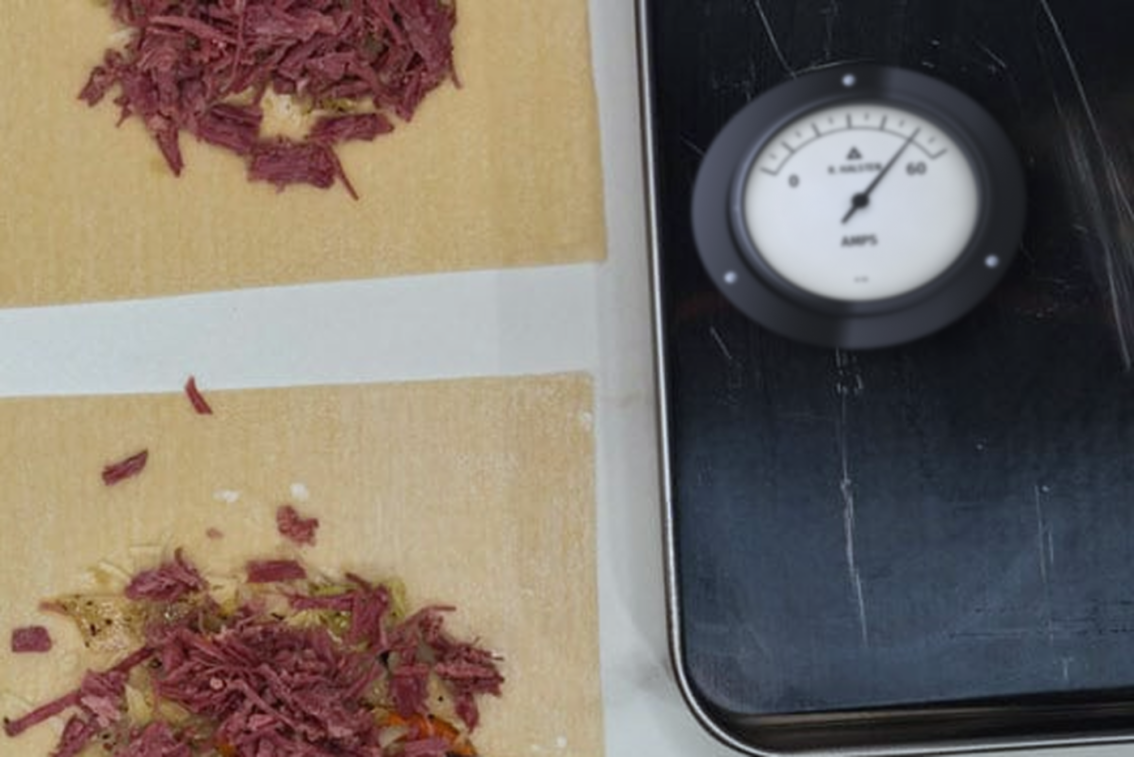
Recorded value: 50 A
